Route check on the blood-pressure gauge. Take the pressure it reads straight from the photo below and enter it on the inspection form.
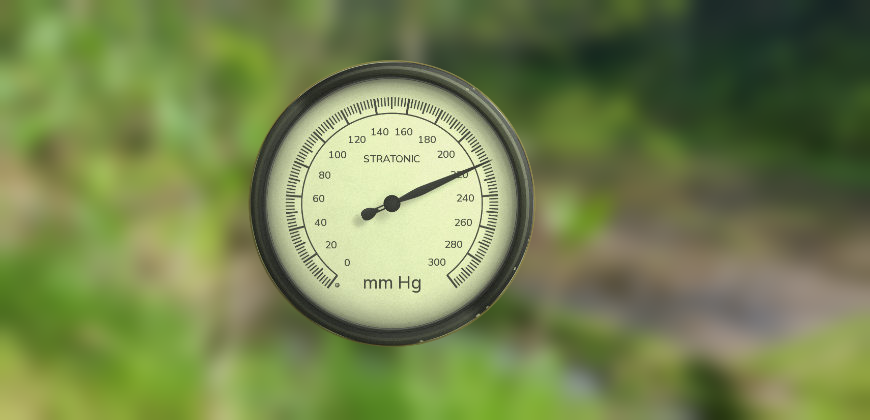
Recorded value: 220 mmHg
